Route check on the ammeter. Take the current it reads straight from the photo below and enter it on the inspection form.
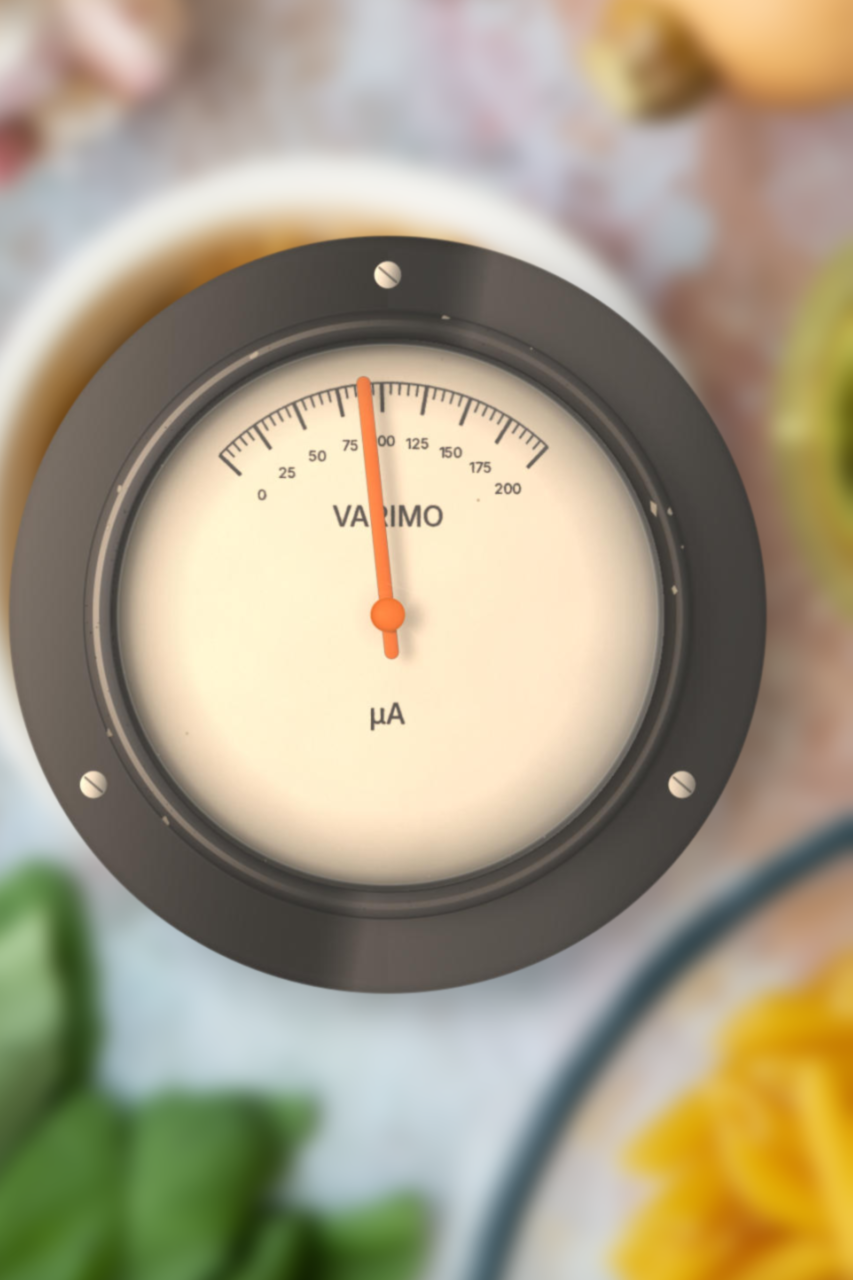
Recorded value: 90 µA
